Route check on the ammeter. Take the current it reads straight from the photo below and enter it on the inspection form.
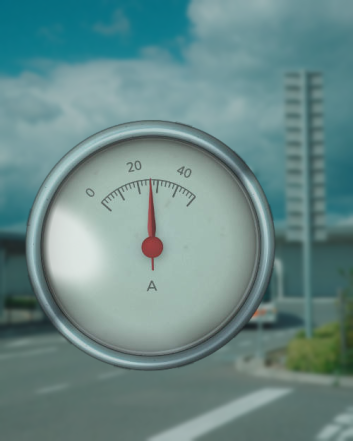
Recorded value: 26 A
